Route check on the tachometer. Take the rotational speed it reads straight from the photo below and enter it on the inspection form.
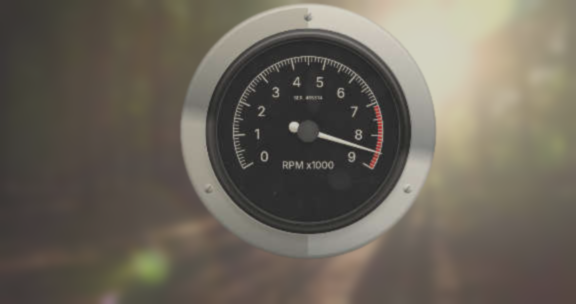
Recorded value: 8500 rpm
